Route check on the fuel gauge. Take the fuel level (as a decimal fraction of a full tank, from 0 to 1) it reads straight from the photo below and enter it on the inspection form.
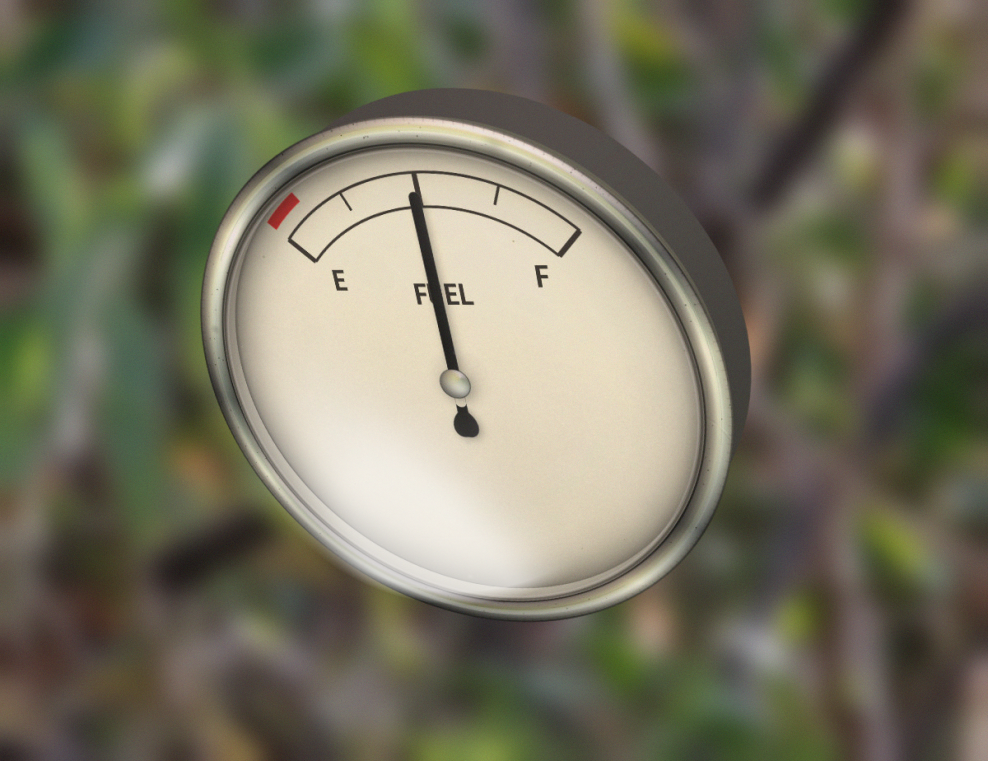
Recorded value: 0.5
